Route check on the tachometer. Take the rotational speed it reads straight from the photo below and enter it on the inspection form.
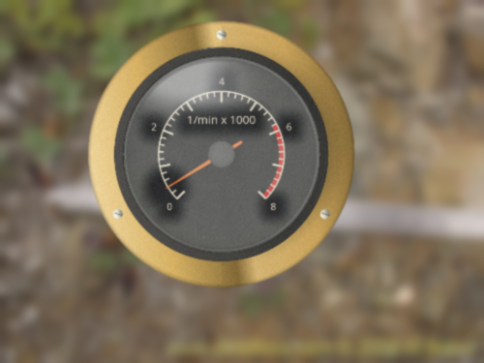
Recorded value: 400 rpm
